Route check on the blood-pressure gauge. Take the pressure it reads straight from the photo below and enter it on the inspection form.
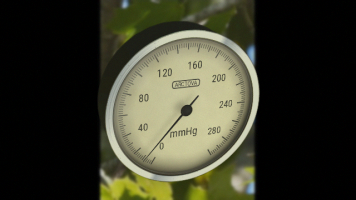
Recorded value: 10 mmHg
